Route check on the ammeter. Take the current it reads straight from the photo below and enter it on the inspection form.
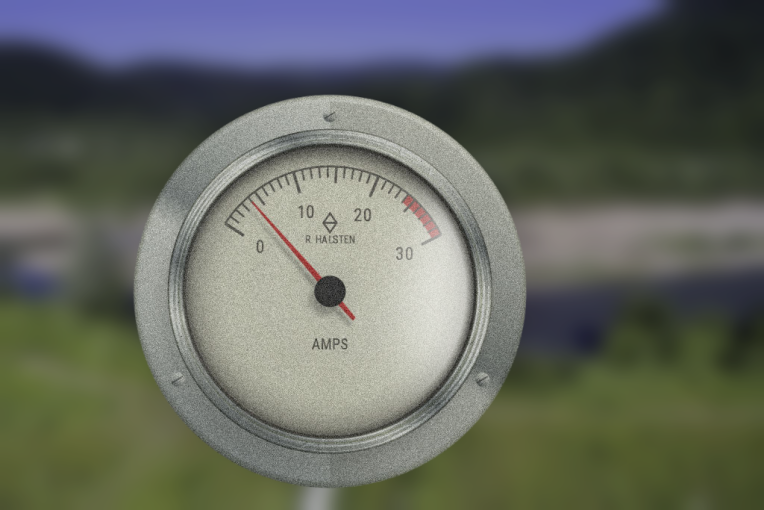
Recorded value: 4 A
